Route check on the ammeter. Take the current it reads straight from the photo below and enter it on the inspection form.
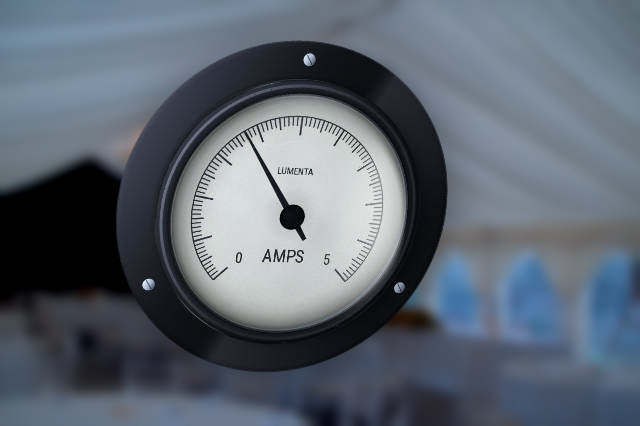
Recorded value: 1.85 A
